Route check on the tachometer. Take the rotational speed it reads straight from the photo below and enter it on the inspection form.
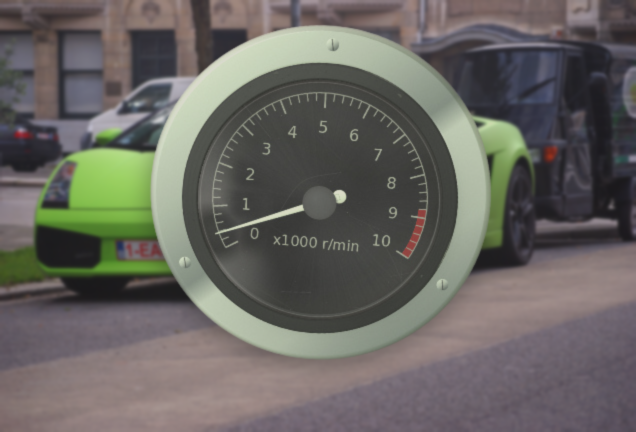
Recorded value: 400 rpm
